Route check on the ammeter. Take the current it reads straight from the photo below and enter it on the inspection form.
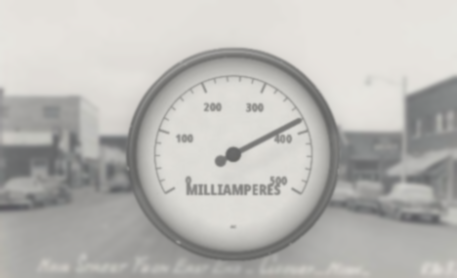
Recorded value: 380 mA
